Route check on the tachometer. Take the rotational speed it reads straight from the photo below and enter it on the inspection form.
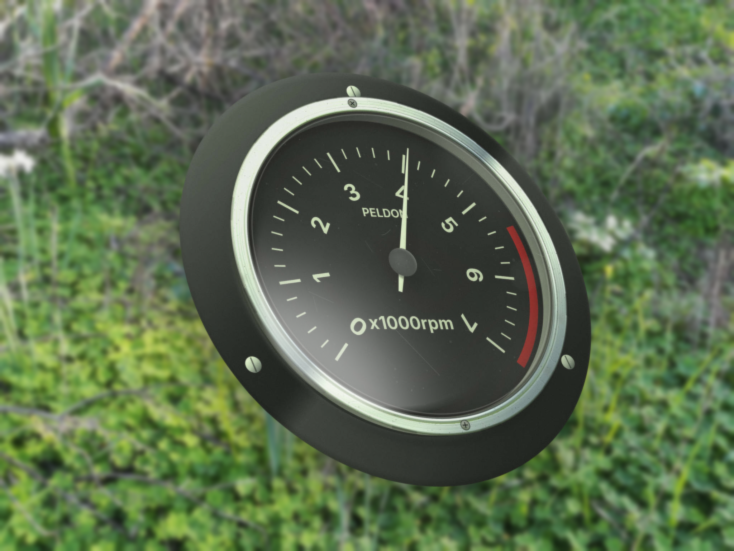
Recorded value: 4000 rpm
